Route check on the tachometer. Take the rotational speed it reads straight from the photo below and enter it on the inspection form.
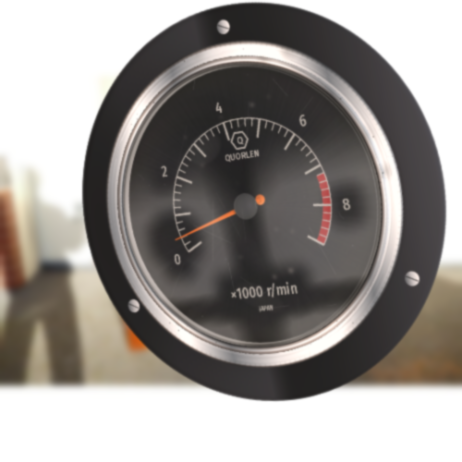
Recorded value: 400 rpm
